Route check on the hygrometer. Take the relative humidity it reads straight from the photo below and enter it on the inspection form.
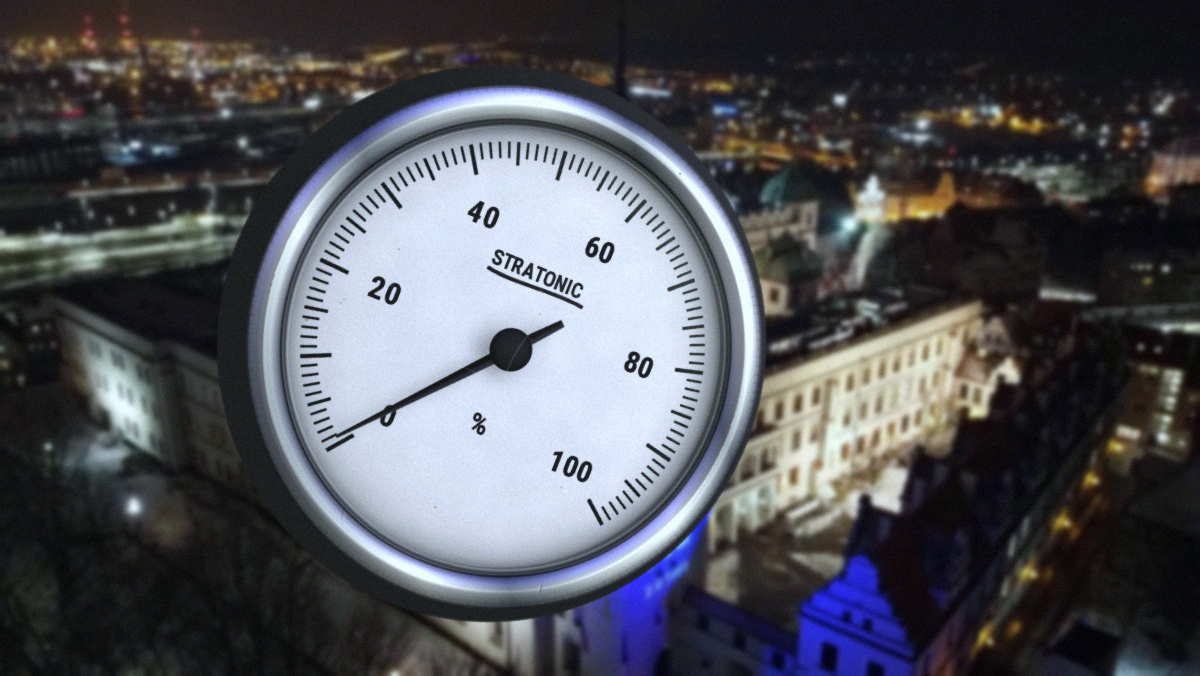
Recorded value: 1 %
